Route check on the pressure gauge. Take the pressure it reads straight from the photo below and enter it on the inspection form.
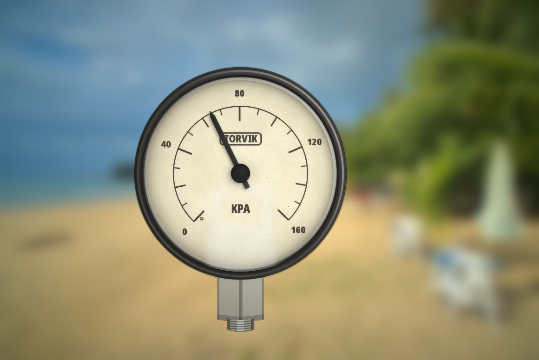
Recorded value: 65 kPa
